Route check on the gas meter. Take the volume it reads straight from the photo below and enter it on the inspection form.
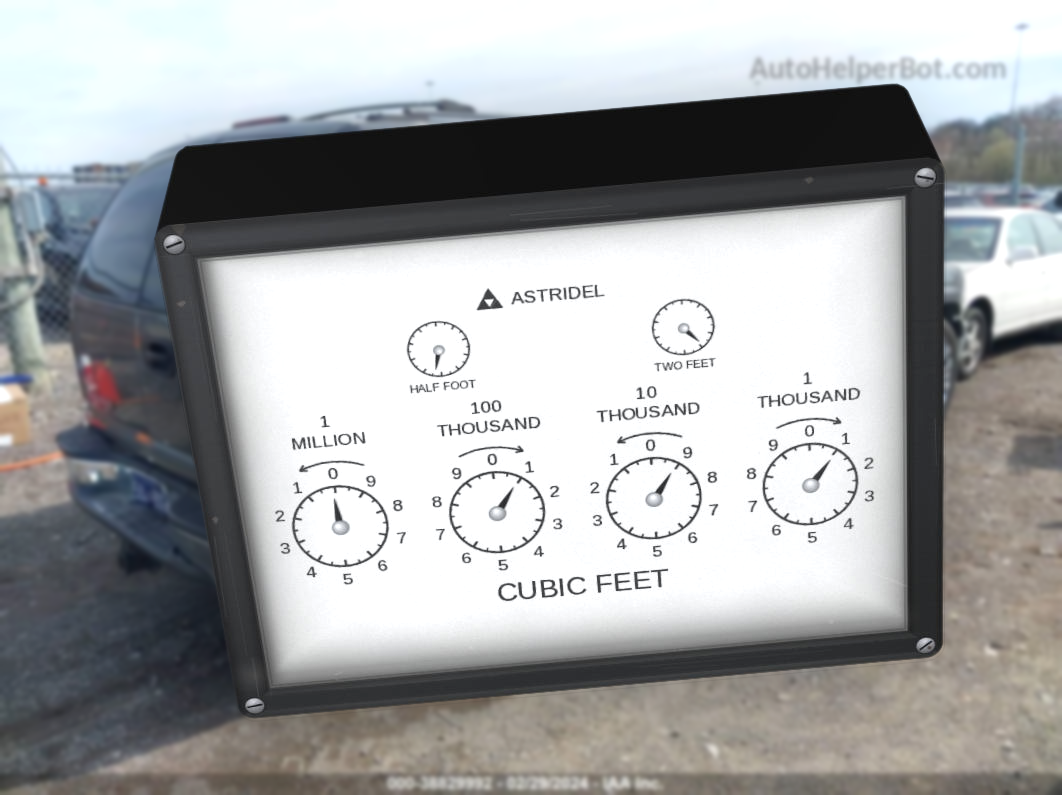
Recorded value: 9100 ft³
